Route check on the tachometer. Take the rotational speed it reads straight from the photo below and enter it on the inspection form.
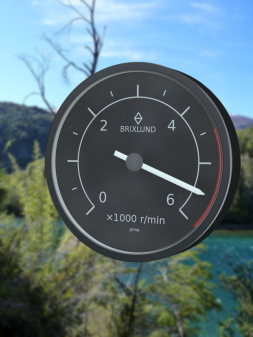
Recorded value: 5500 rpm
